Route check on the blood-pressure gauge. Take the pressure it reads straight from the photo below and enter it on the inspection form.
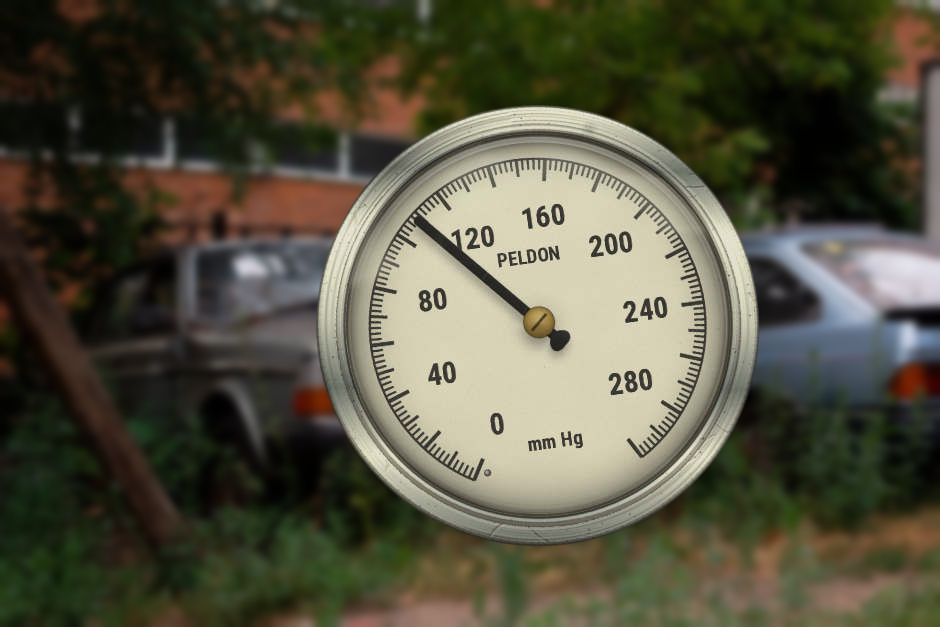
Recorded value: 108 mmHg
